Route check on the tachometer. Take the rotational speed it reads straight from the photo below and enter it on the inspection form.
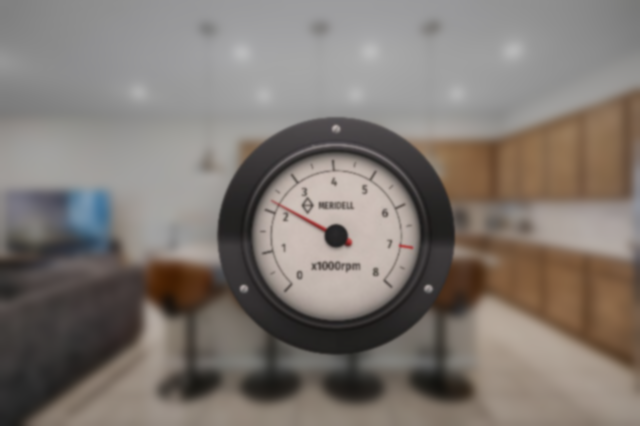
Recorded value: 2250 rpm
